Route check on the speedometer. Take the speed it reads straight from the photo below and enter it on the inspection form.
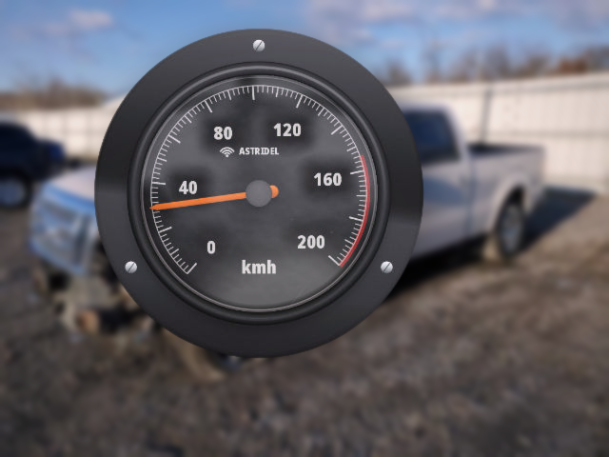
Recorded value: 30 km/h
